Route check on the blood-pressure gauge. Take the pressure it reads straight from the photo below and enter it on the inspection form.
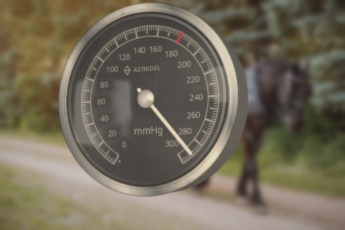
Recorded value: 290 mmHg
